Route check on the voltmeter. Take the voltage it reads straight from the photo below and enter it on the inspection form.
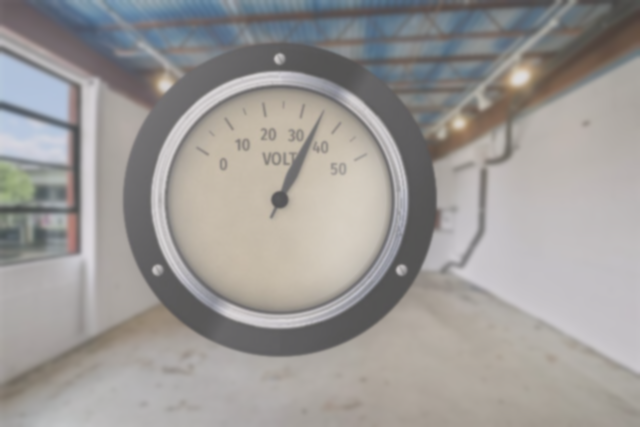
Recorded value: 35 V
